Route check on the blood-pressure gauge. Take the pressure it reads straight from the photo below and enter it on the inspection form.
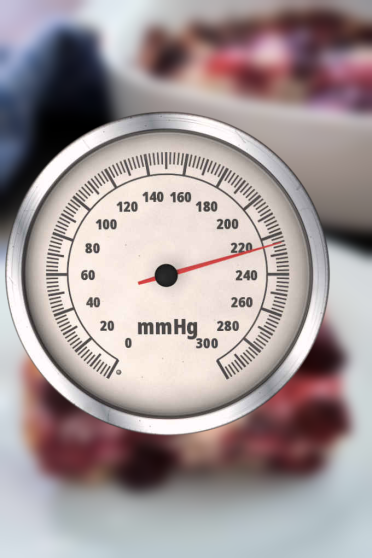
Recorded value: 224 mmHg
